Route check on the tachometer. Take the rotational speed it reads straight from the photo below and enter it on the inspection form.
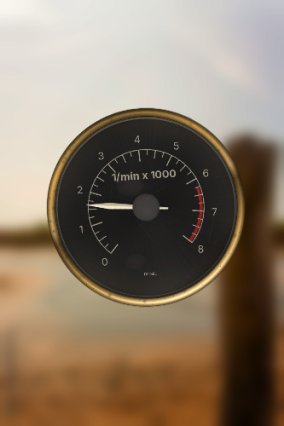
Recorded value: 1625 rpm
